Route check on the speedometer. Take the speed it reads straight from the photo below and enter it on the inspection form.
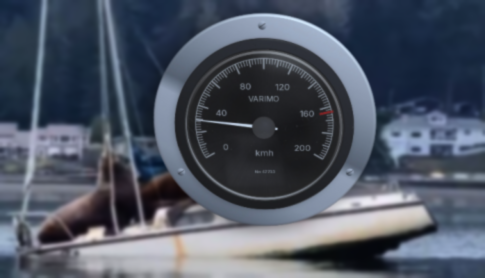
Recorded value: 30 km/h
